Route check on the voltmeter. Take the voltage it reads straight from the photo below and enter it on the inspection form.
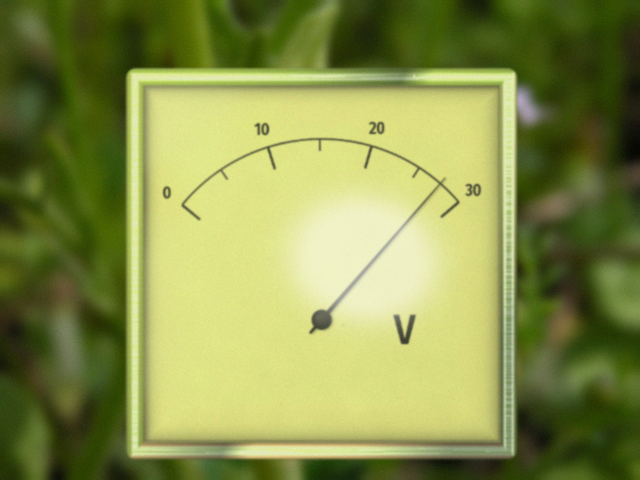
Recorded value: 27.5 V
